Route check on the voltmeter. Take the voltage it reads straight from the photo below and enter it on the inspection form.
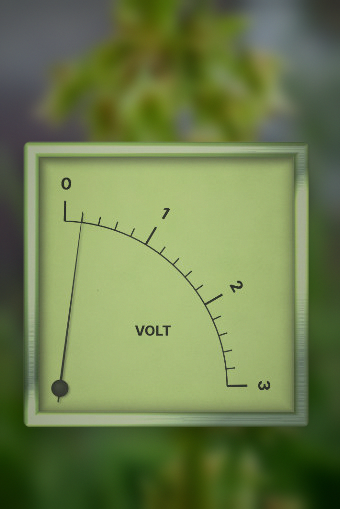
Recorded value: 0.2 V
